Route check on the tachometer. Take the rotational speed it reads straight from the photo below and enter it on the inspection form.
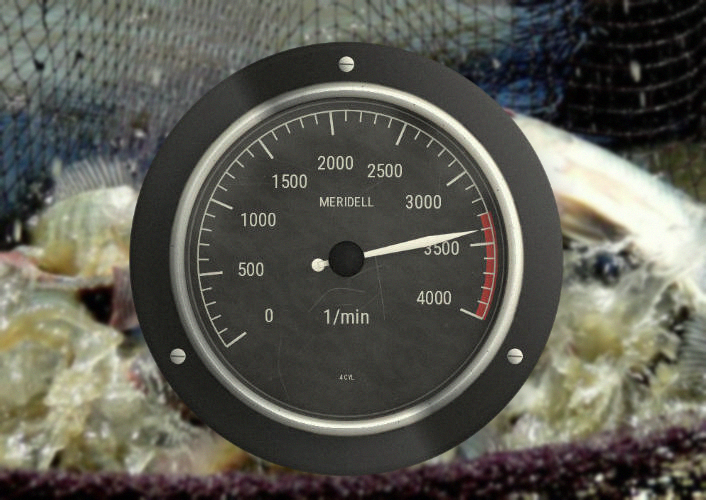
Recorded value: 3400 rpm
